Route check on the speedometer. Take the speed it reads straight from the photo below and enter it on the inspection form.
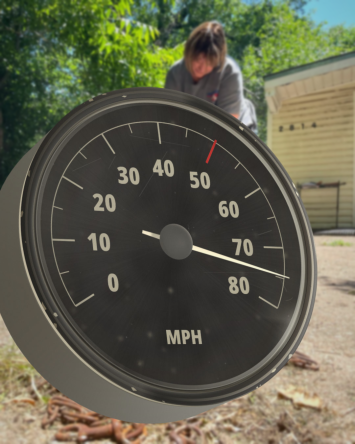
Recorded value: 75 mph
